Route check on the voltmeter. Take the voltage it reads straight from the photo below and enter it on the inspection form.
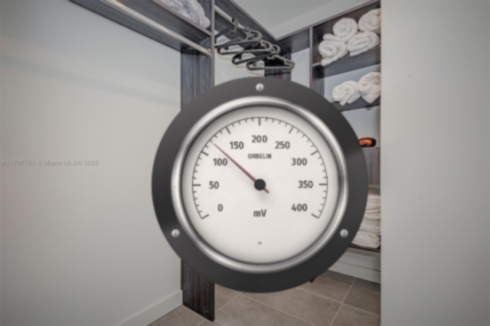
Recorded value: 120 mV
